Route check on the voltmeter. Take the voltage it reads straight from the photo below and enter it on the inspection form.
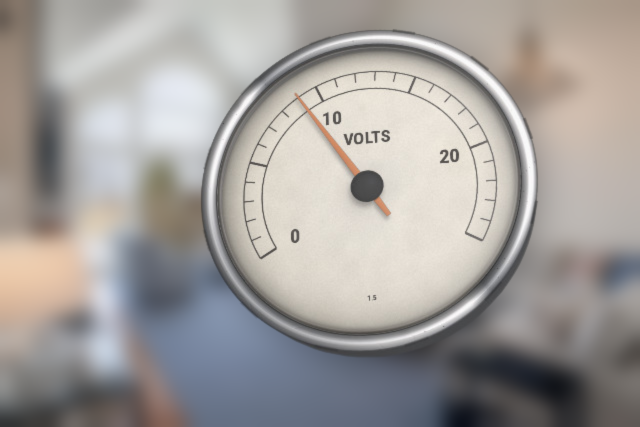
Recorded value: 9 V
